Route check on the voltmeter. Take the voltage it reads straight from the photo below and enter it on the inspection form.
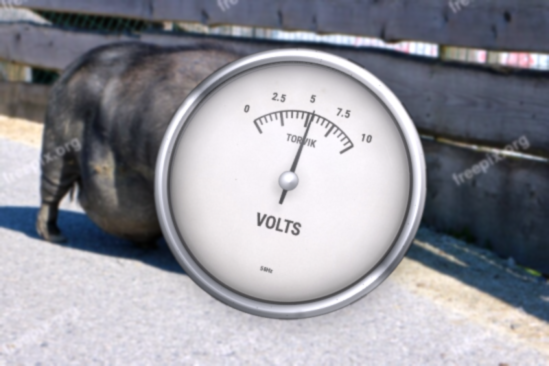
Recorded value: 5.5 V
